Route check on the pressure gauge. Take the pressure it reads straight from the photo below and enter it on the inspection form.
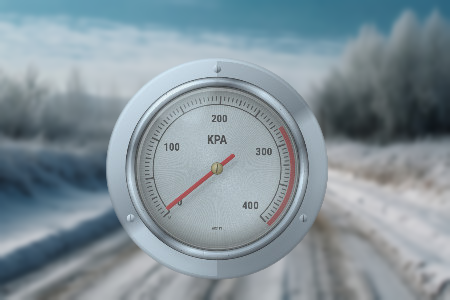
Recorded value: 5 kPa
